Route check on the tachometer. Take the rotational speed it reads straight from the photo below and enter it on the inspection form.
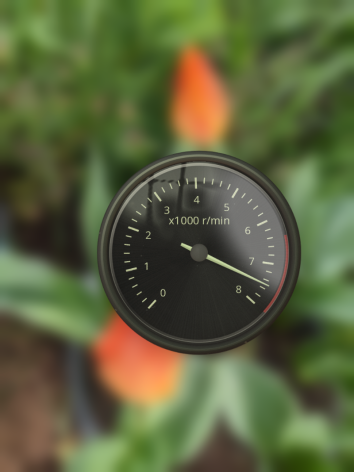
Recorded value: 7500 rpm
